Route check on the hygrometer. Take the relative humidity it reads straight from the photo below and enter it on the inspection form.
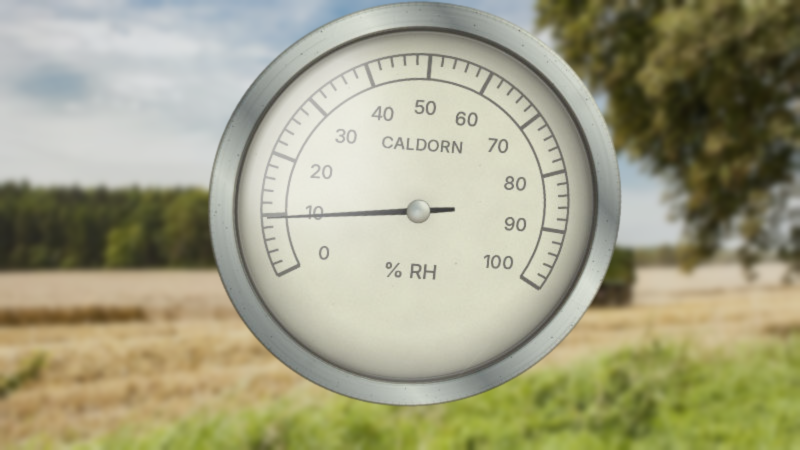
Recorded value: 10 %
